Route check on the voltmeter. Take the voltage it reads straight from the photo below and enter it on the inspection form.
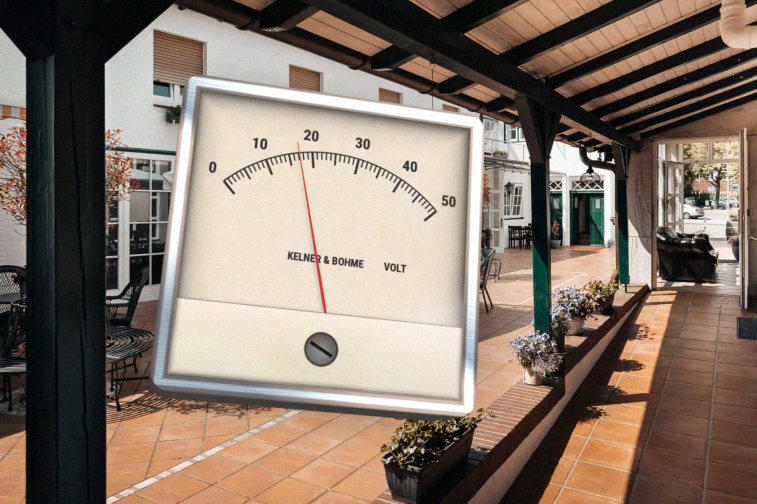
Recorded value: 17 V
